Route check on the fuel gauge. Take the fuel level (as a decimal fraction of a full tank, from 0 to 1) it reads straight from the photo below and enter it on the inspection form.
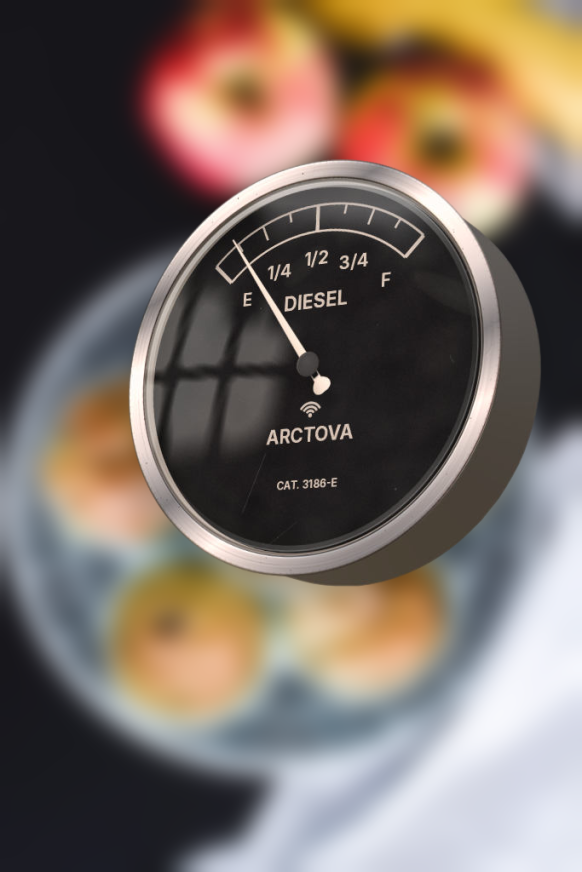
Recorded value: 0.125
